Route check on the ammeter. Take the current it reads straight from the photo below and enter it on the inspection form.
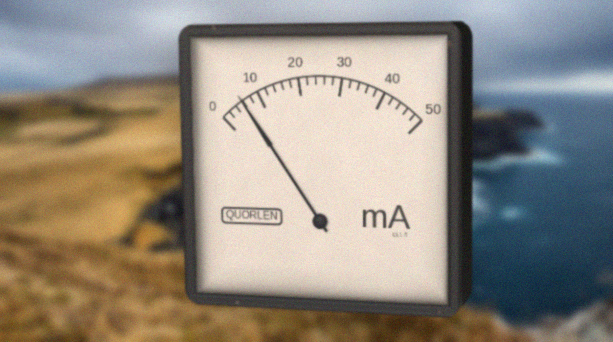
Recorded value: 6 mA
